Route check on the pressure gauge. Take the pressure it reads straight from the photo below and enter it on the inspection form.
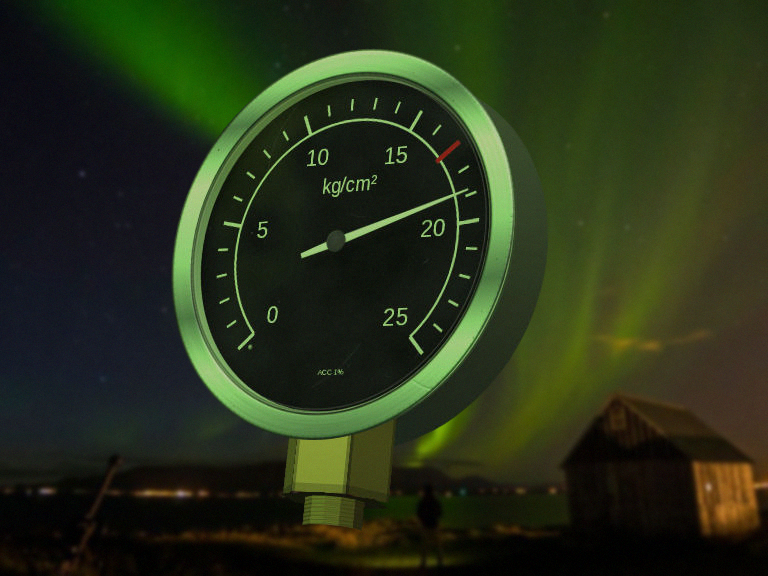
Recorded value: 19 kg/cm²
